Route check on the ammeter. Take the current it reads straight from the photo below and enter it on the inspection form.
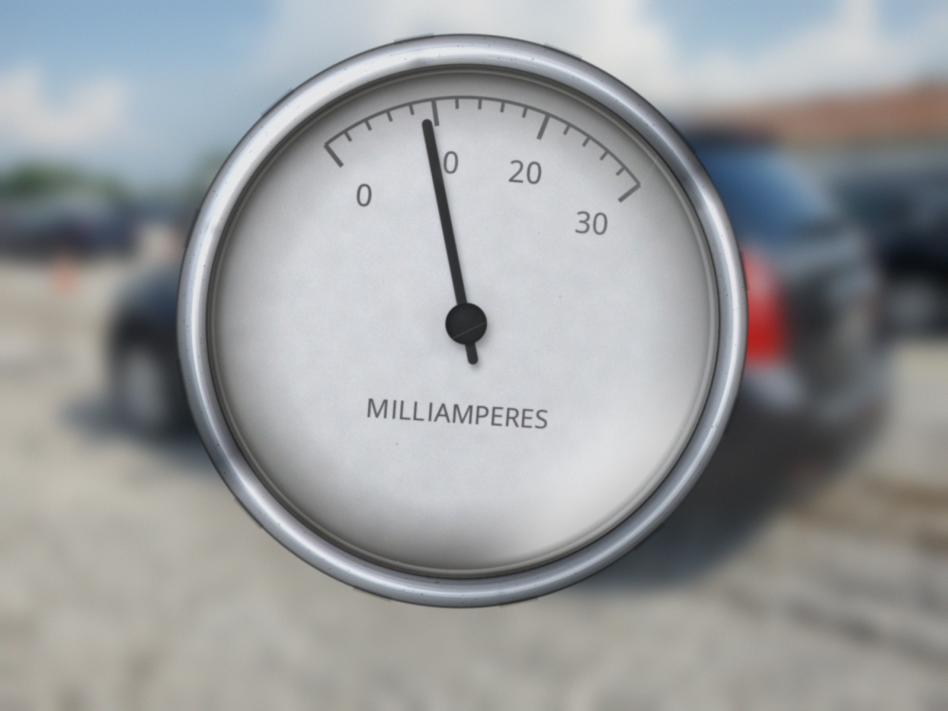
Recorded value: 9 mA
